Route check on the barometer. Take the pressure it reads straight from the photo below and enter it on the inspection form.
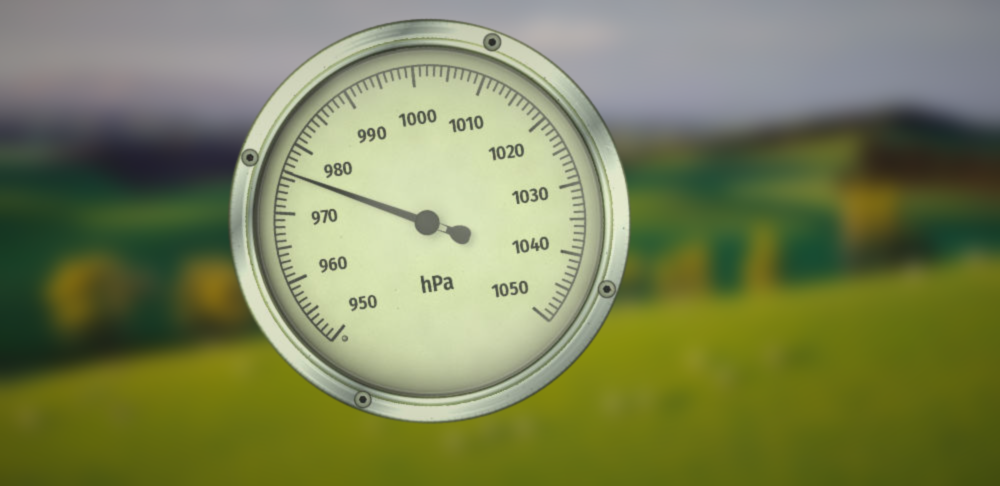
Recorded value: 976 hPa
